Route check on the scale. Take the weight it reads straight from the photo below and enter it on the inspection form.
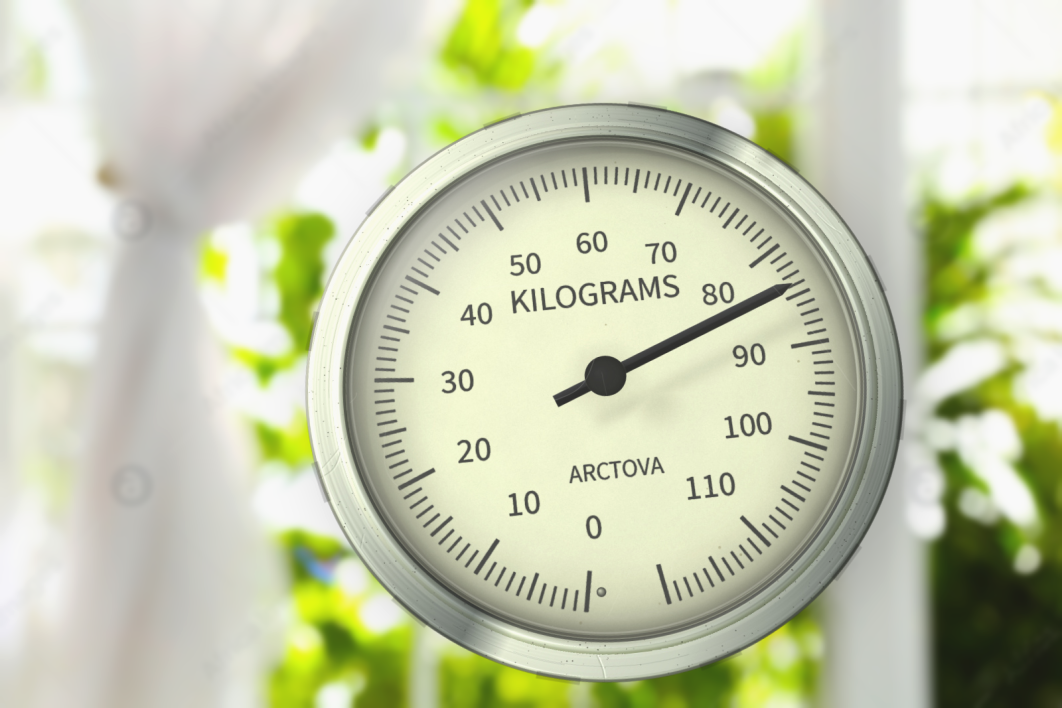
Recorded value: 84 kg
